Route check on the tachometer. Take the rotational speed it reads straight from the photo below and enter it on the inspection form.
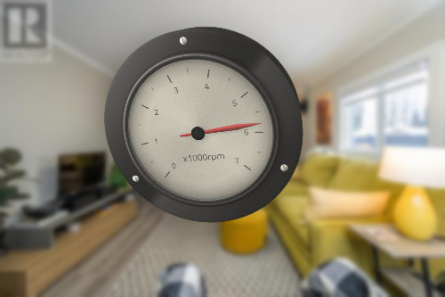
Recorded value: 5750 rpm
